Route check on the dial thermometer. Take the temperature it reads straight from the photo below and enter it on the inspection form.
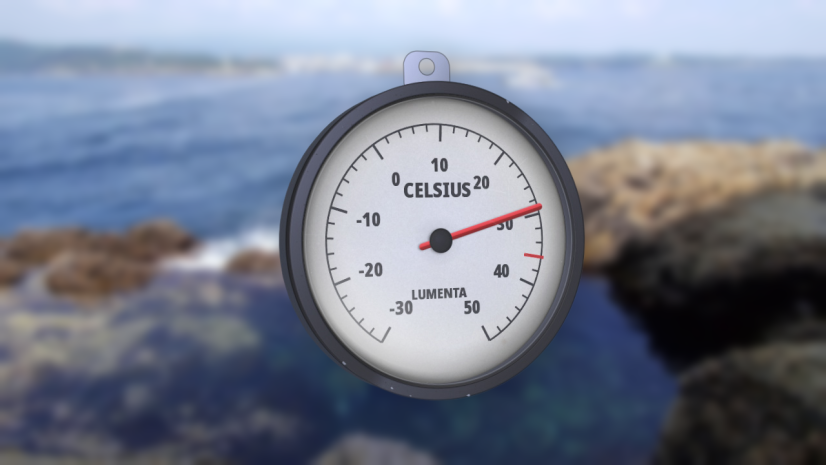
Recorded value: 29 °C
